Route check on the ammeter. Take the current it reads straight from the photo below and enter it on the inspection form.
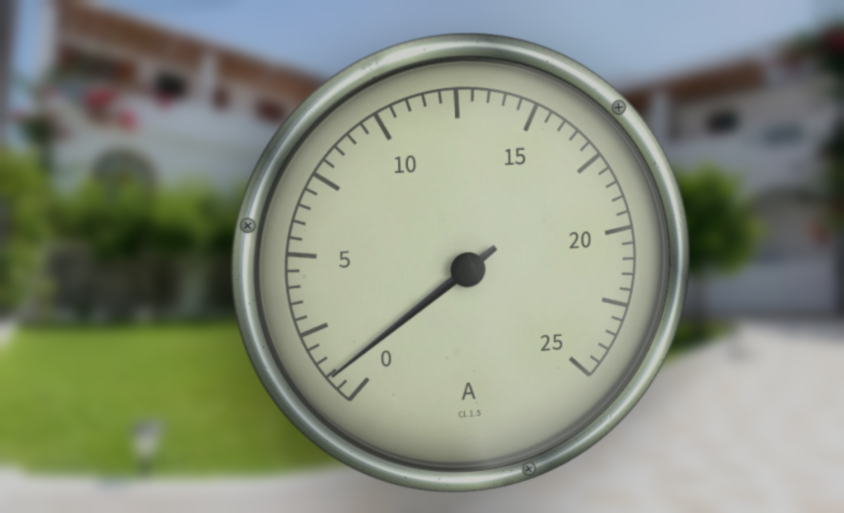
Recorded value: 1 A
